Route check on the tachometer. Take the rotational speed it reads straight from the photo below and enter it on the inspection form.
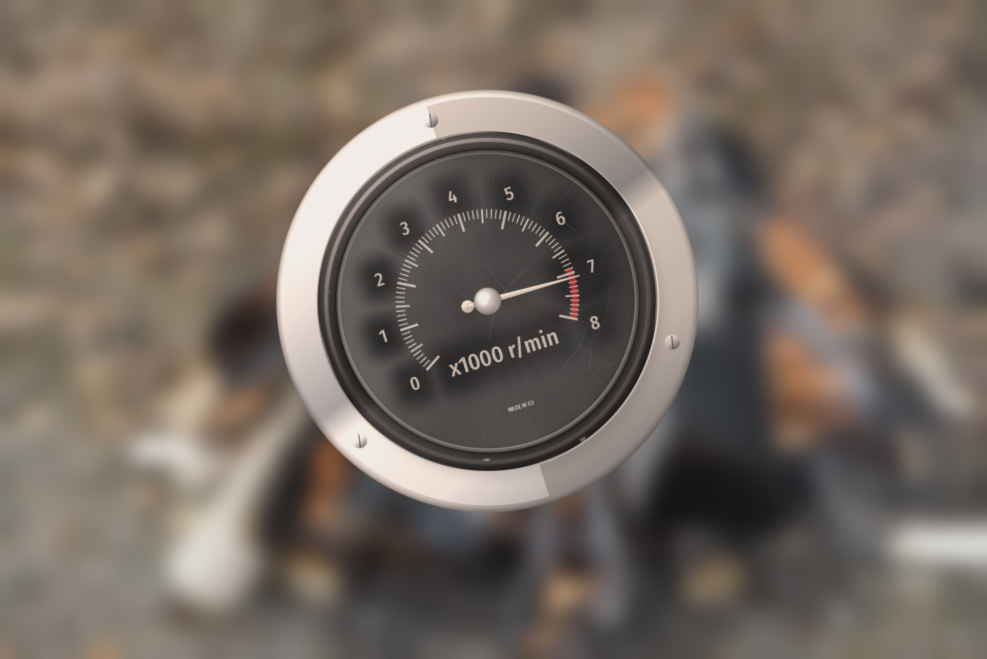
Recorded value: 7100 rpm
